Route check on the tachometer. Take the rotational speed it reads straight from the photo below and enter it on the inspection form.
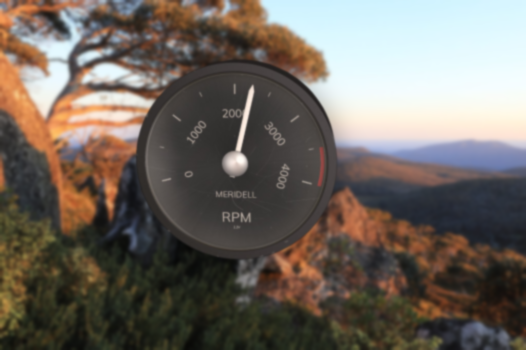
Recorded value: 2250 rpm
